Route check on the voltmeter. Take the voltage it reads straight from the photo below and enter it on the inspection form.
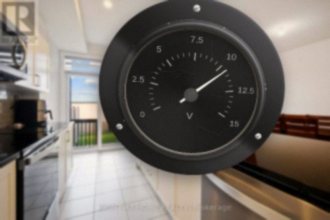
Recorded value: 10.5 V
